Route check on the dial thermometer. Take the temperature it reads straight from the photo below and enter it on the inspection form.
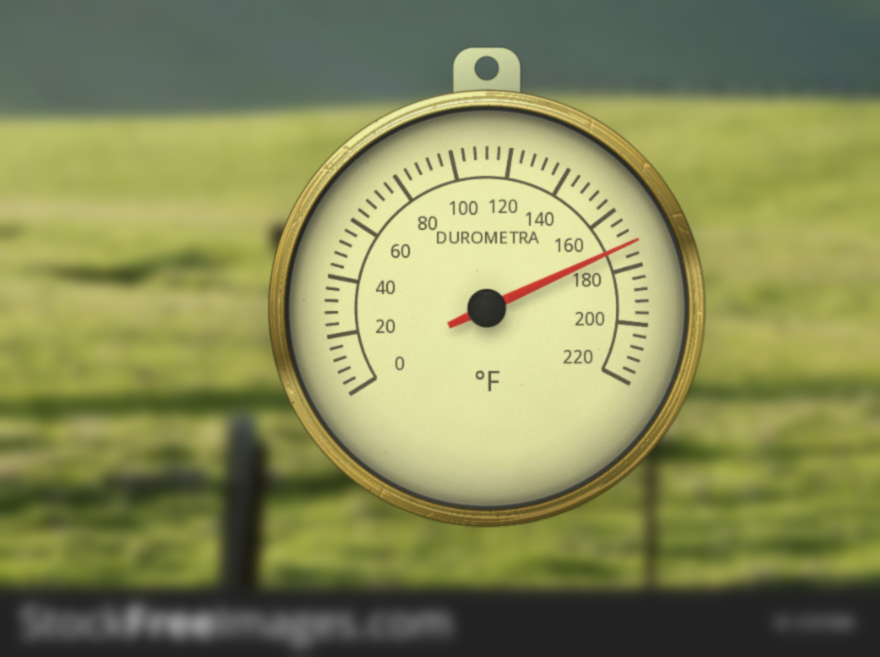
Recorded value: 172 °F
